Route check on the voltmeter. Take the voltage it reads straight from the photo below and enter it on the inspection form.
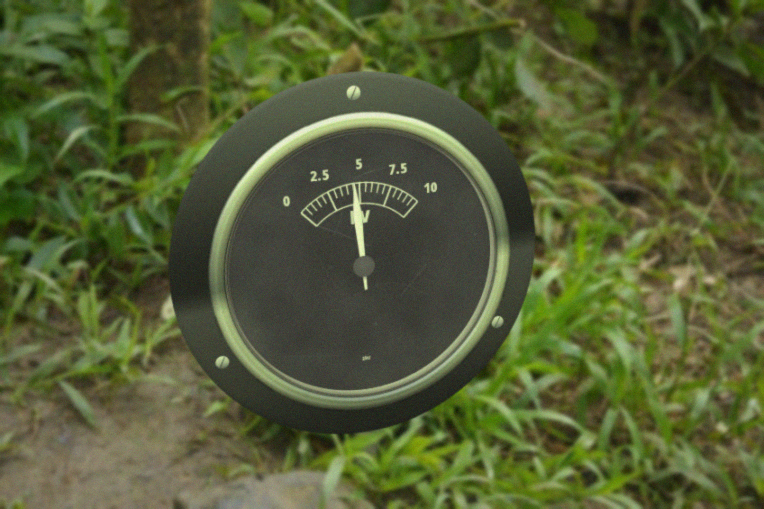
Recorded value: 4.5 kV
